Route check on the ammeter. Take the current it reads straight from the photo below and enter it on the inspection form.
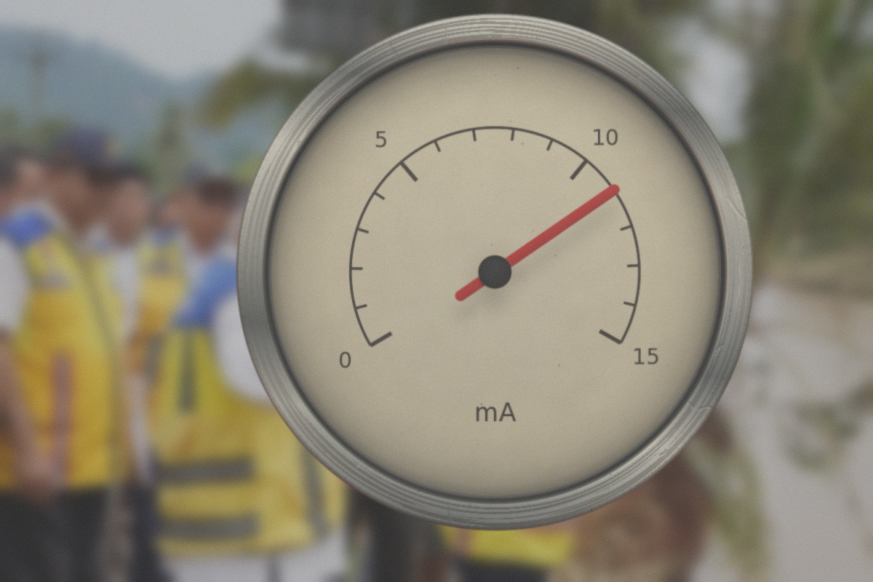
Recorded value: 11 mA
